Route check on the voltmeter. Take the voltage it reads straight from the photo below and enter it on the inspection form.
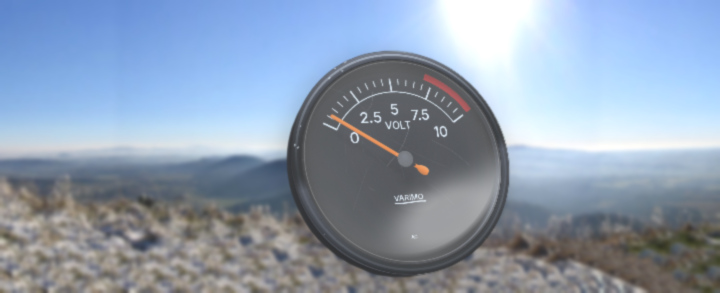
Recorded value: 0.5 V
